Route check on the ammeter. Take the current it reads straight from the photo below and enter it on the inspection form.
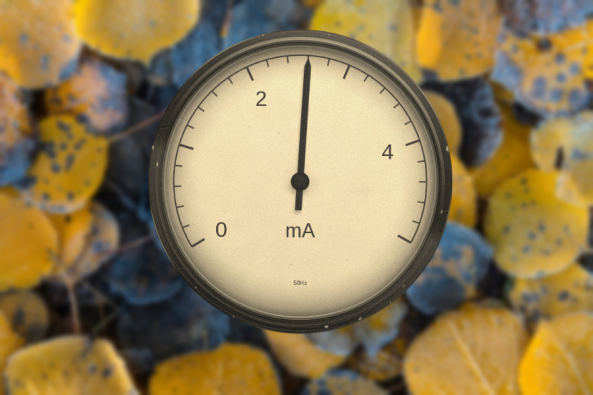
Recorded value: 2.6 mA
